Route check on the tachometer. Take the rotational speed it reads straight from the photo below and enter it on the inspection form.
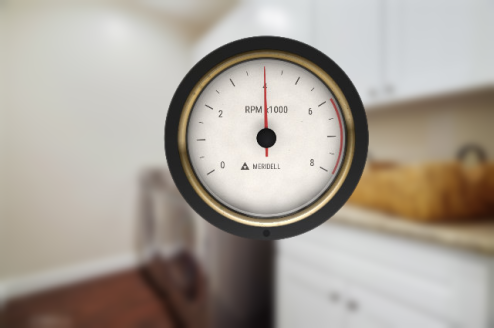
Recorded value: 4000 rpm
